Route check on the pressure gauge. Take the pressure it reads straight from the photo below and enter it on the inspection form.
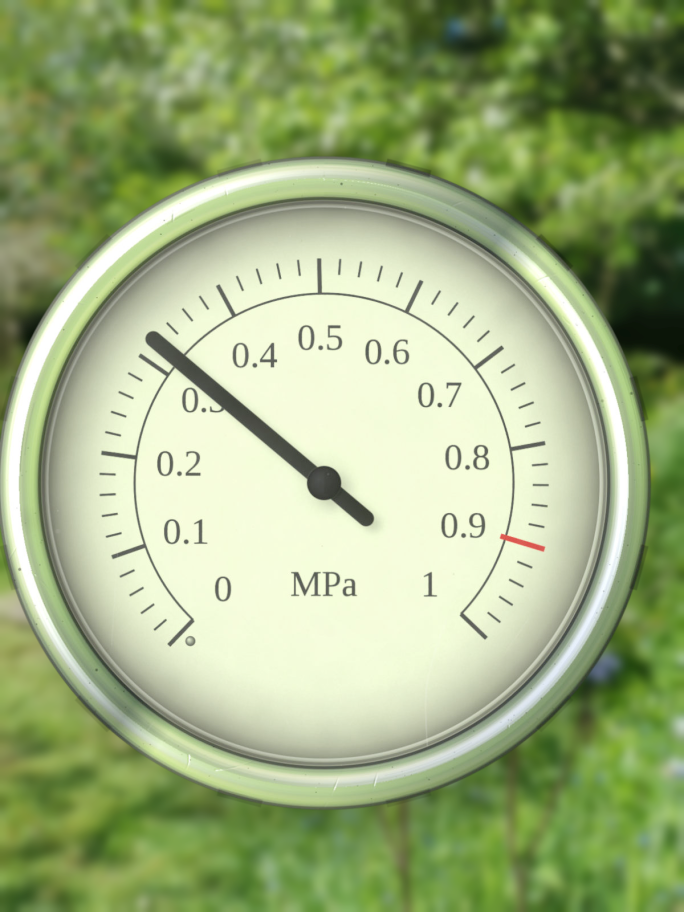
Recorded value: 0.32 MPa
